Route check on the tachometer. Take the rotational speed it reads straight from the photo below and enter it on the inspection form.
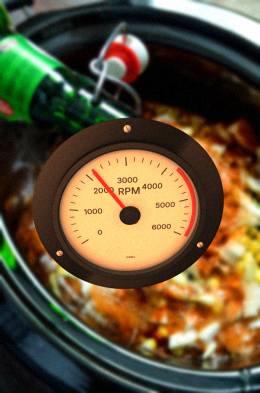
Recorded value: 2200 rpm
